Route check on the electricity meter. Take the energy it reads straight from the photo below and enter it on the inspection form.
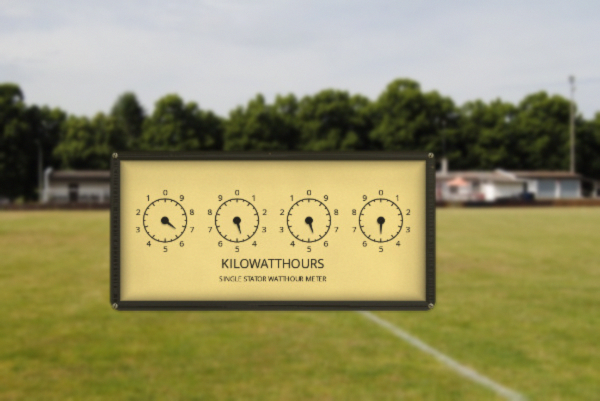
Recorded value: 6455 kWh
